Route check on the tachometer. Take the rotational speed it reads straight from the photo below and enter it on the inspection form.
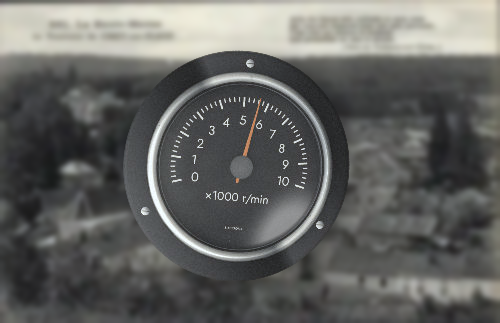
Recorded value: 5600 rpm
